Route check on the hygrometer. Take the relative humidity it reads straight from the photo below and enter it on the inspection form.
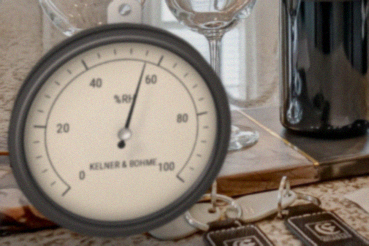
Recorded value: 56 %
